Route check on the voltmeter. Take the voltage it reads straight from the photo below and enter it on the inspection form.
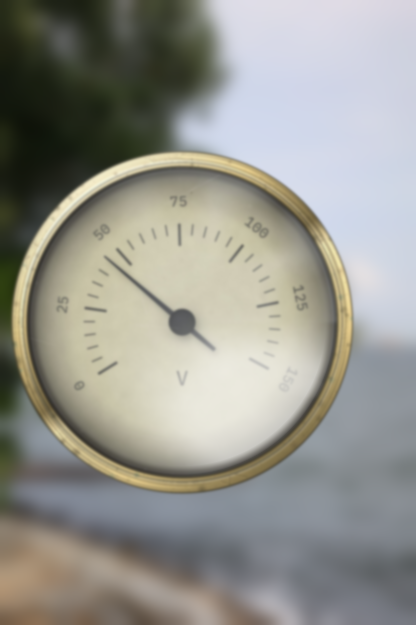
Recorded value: 45 V
